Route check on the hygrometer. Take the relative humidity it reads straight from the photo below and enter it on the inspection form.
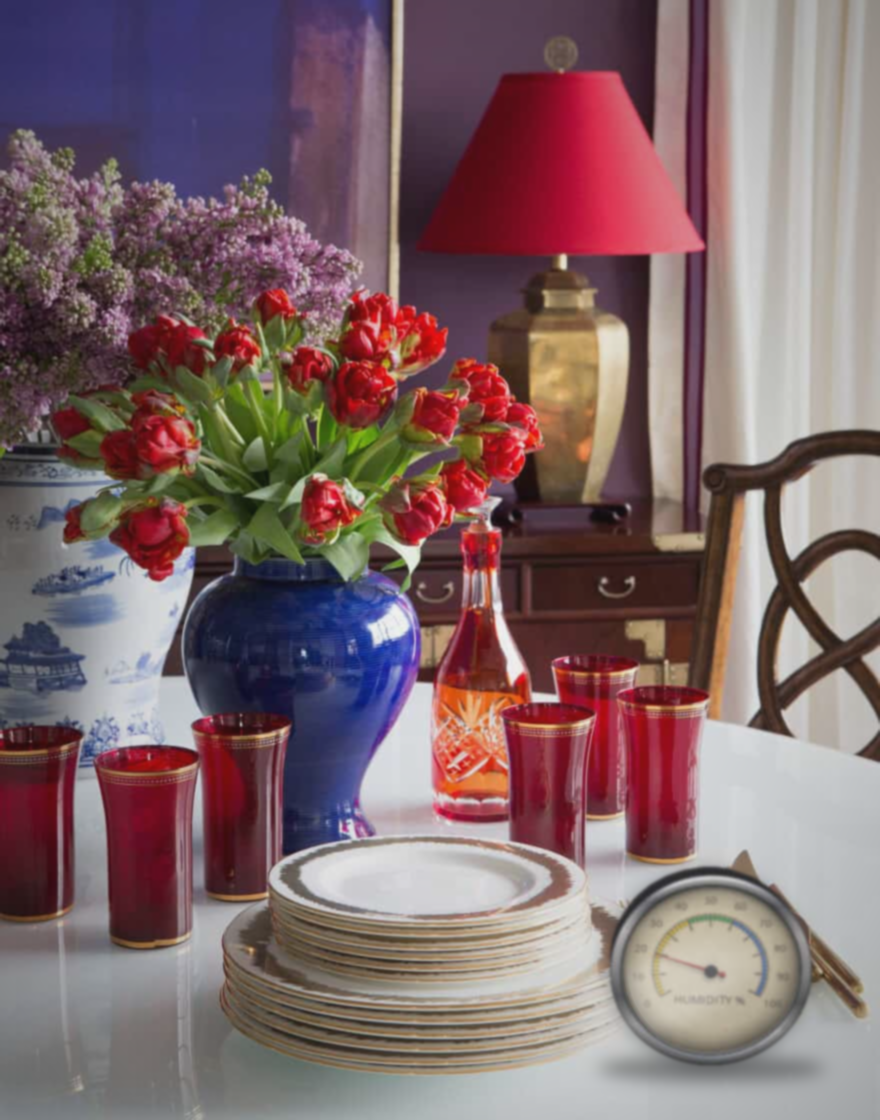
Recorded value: 20 %
